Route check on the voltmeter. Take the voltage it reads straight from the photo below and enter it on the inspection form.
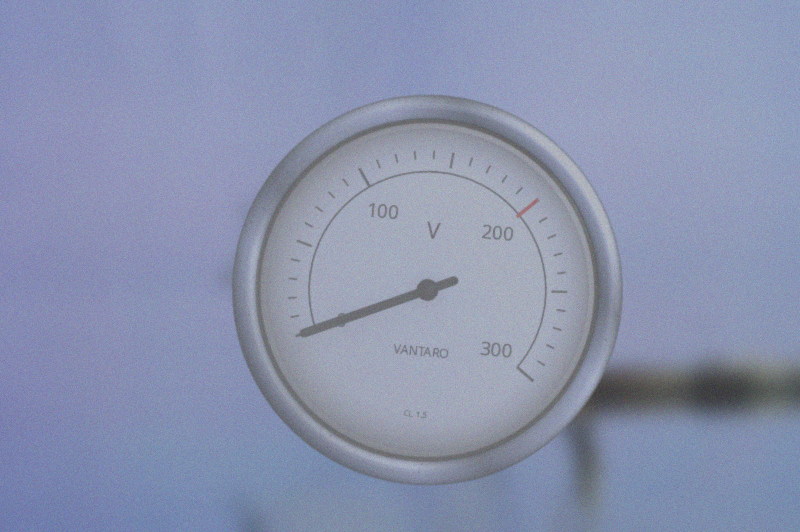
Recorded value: 0 V
